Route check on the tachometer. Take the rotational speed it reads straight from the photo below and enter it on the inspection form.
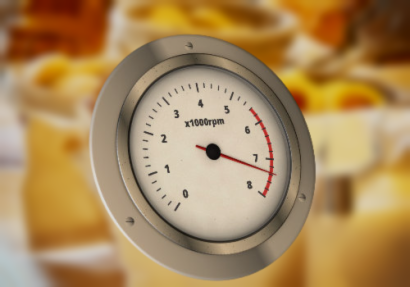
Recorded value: 7400 rpm
